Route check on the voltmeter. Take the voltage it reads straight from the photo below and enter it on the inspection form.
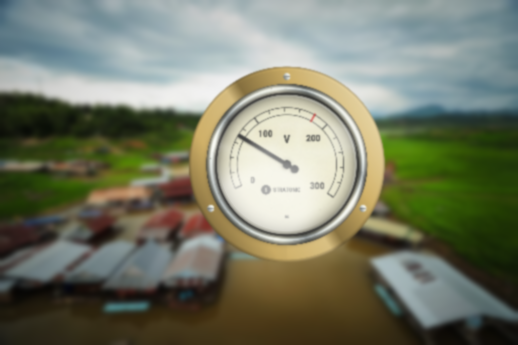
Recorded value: 70 V
